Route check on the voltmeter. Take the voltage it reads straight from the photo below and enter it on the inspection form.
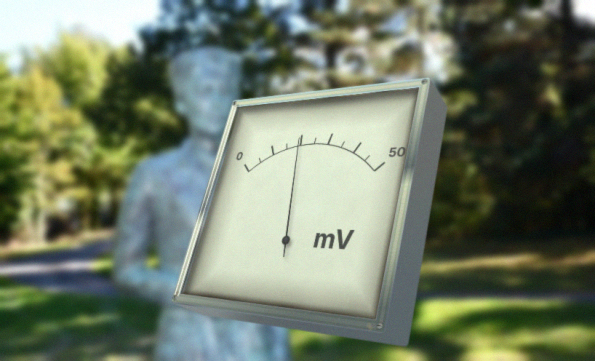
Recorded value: 20 mV
